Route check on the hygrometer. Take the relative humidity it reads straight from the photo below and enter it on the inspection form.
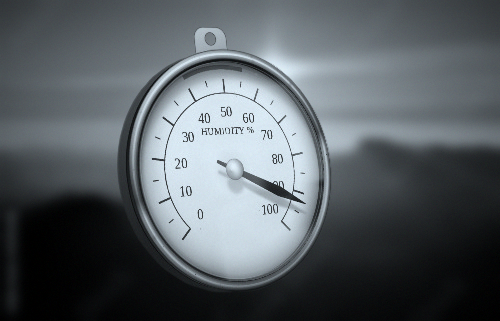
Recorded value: 92.5 %
